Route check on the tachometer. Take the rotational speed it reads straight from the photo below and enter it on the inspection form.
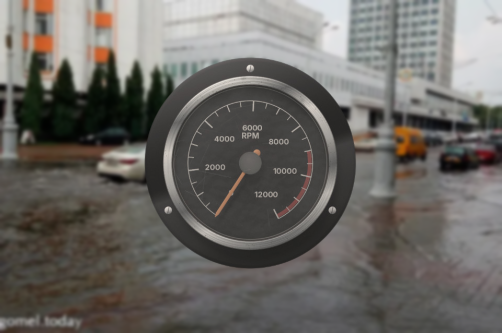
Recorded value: 0 rpm
